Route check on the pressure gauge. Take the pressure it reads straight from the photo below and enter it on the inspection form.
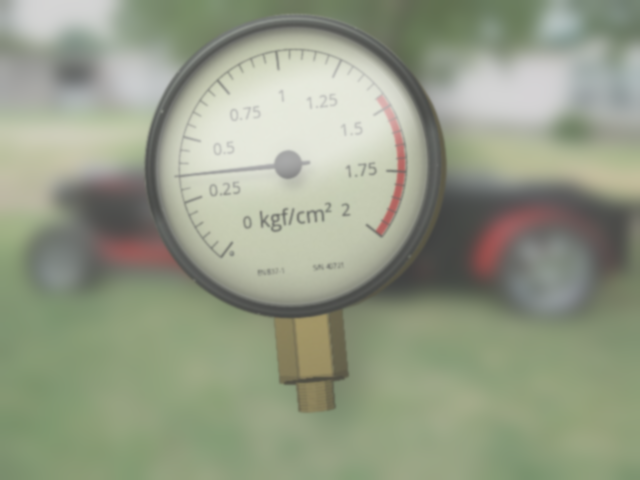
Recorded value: 0.35 kg/cm²
